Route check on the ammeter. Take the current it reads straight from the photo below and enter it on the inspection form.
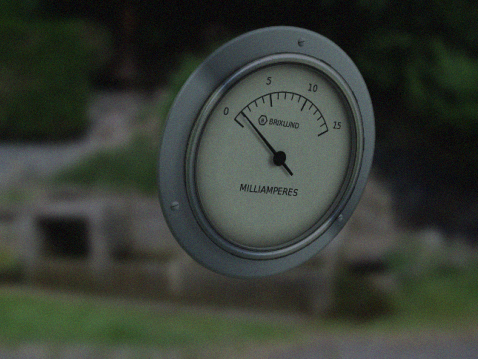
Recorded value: 1 mA
